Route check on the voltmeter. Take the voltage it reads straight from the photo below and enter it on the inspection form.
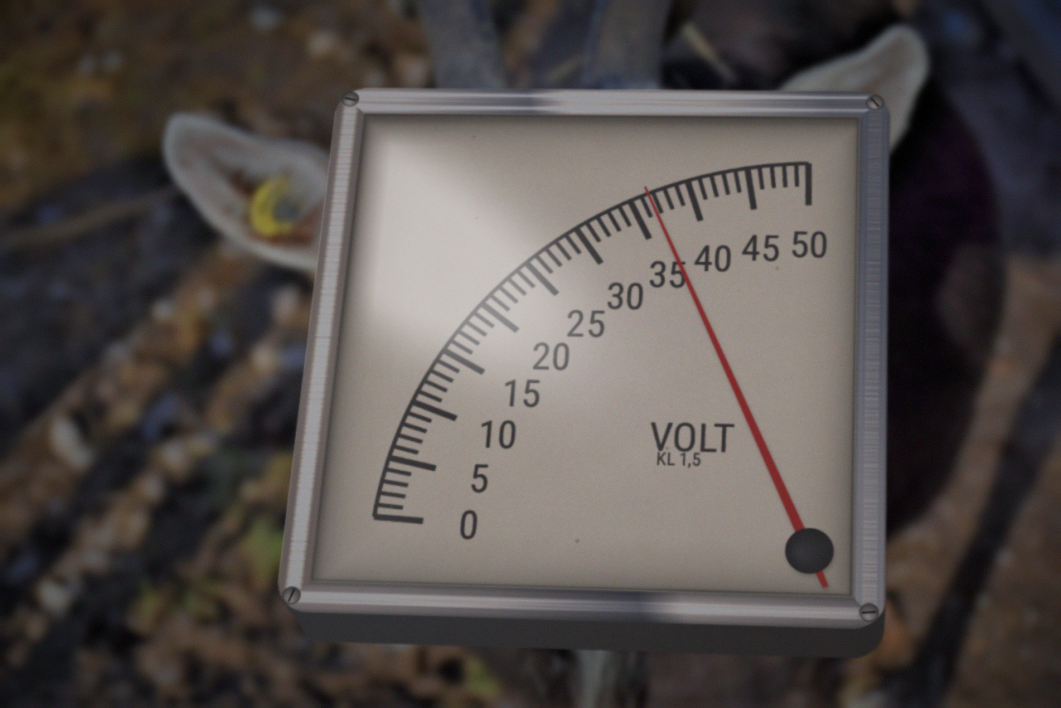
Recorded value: 36.5 V
